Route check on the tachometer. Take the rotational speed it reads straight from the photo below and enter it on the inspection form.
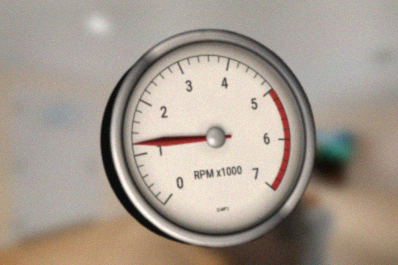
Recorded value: 1200 rpm
